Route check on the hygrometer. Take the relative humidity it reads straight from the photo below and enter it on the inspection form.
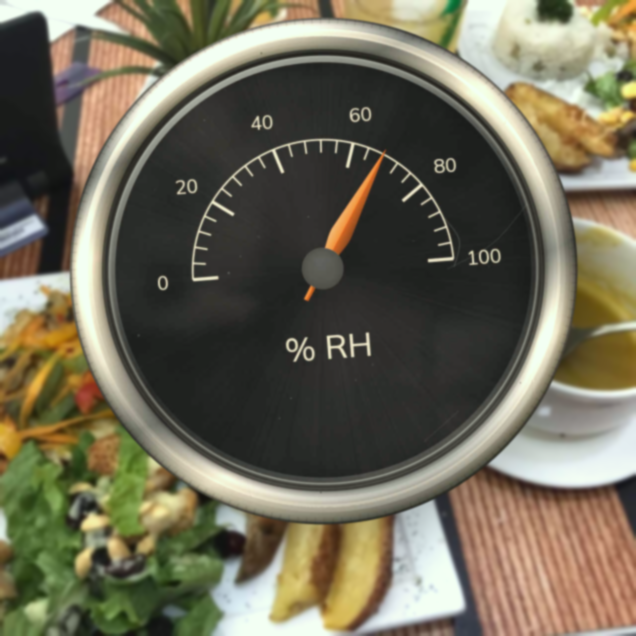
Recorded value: 68 %
